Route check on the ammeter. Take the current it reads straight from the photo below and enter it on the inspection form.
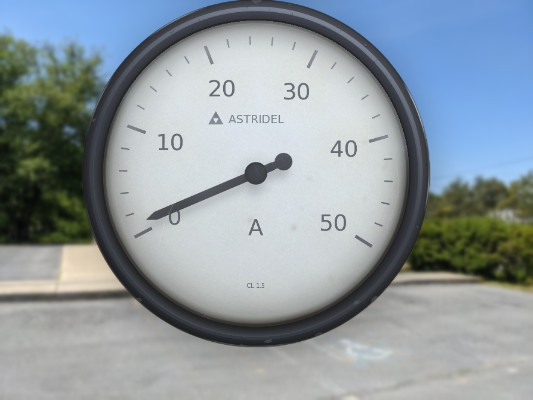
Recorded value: 1 A
